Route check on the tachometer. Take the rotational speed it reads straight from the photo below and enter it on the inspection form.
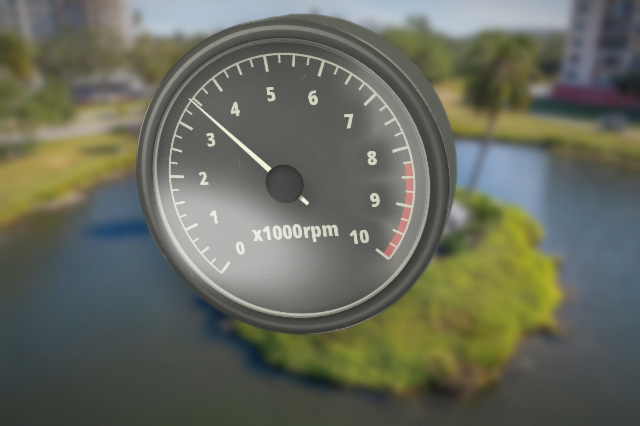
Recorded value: 3500 rpm
